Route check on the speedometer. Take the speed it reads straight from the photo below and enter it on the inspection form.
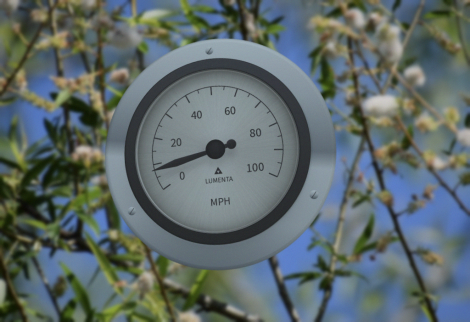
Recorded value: 7.5 mph
